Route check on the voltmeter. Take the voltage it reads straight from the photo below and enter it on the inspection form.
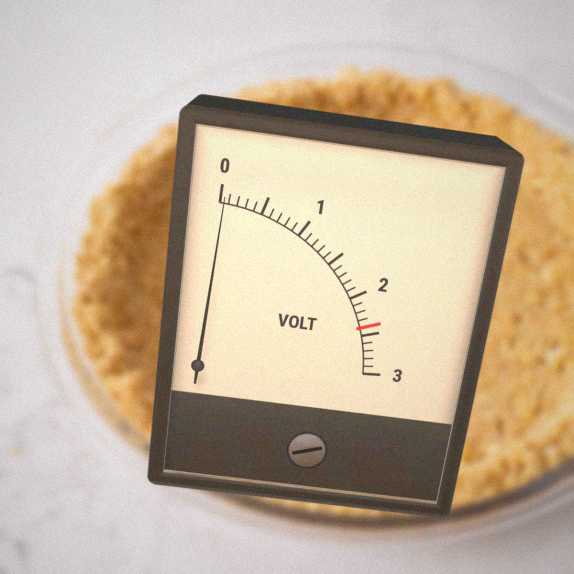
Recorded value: 0.05 V
